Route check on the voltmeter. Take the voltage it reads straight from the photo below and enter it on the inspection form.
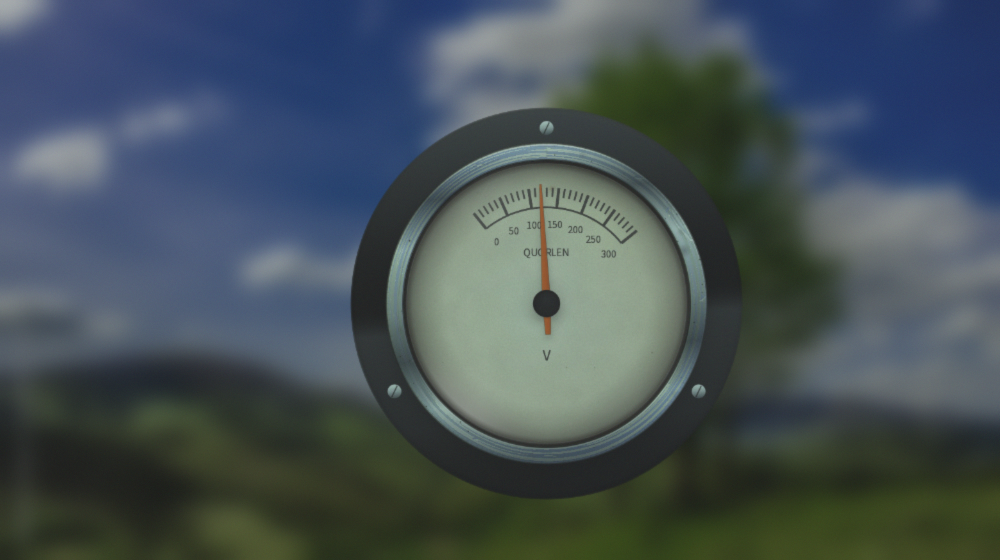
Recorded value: 120 V
